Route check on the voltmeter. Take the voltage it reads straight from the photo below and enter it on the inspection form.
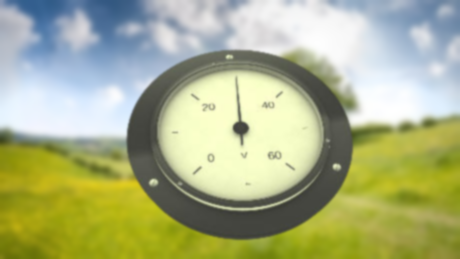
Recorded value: 30 V
